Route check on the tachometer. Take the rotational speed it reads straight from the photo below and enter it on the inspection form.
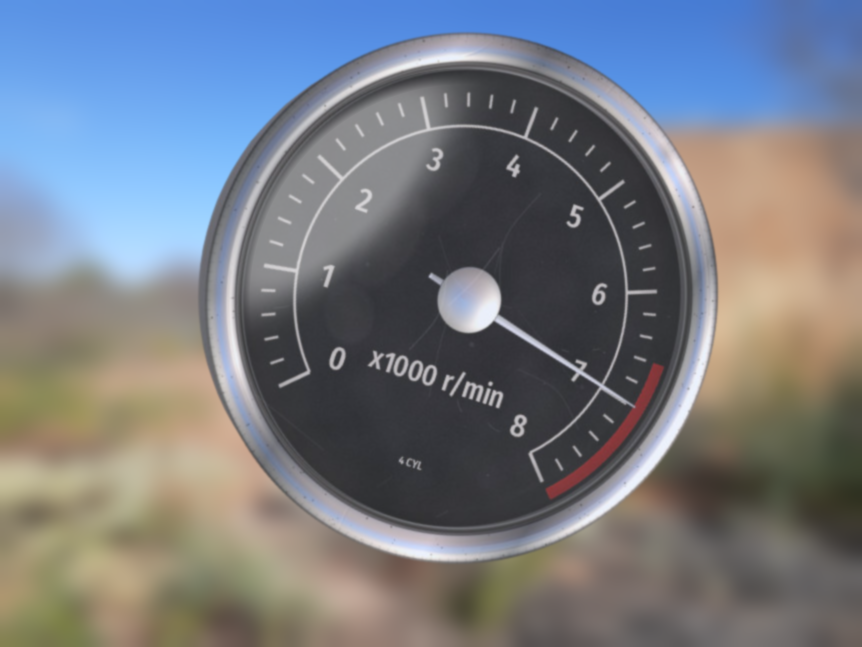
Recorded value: 7000 rpm
